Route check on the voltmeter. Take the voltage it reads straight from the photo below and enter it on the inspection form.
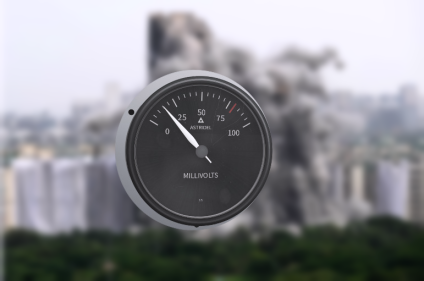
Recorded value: 15 mV
